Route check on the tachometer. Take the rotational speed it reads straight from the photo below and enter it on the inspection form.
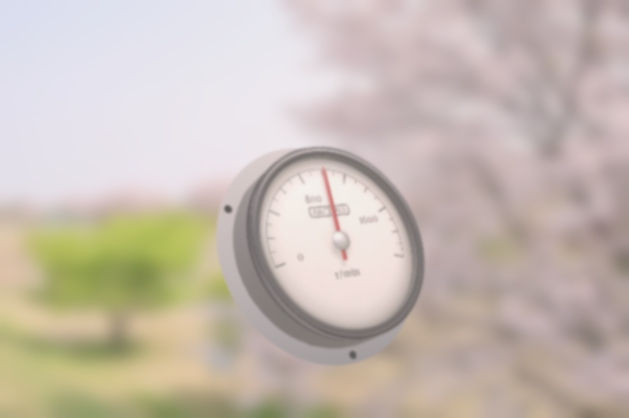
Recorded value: 1000 rpm
